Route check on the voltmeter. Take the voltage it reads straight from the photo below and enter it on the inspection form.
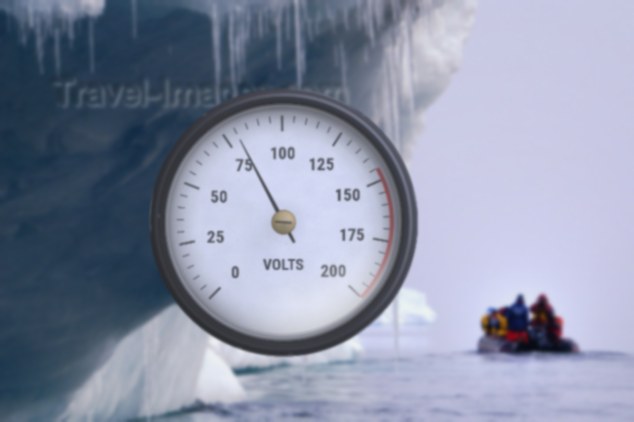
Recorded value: 80 V
